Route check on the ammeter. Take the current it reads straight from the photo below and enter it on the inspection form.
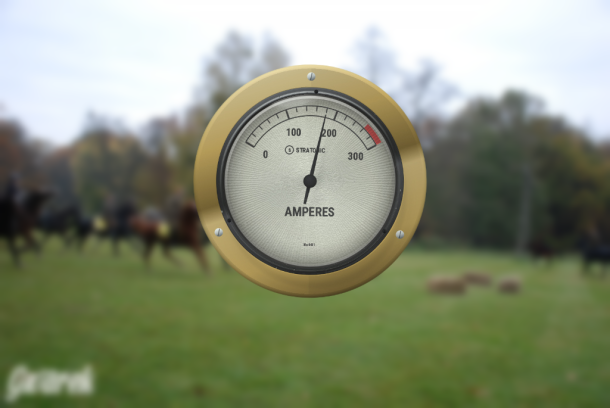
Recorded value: 180 A
